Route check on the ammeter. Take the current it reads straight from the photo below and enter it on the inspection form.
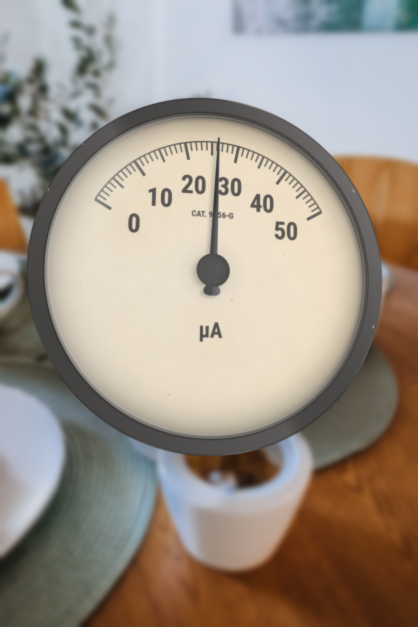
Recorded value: 26 µA
